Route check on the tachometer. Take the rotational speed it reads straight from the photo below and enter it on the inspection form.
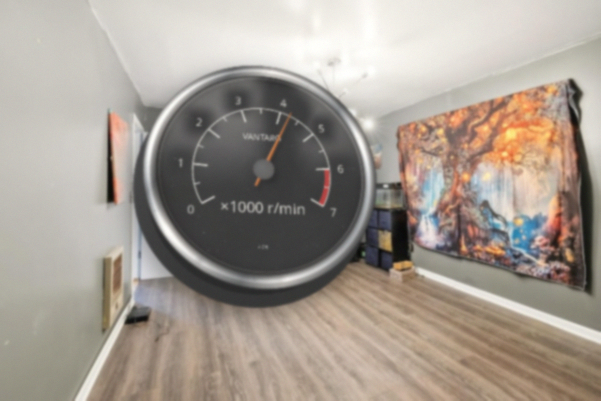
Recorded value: 4250 rpm
